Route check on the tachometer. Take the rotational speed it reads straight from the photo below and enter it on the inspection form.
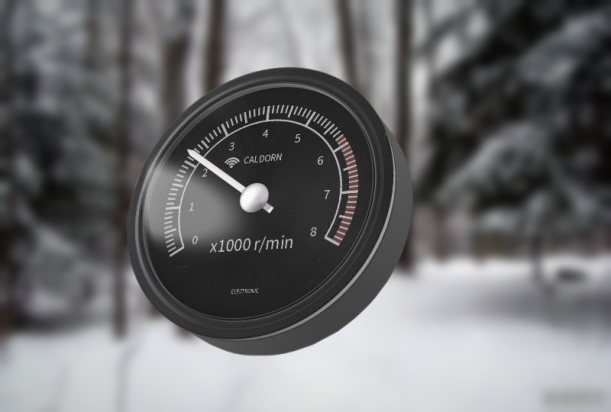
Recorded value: 2200 rpm
